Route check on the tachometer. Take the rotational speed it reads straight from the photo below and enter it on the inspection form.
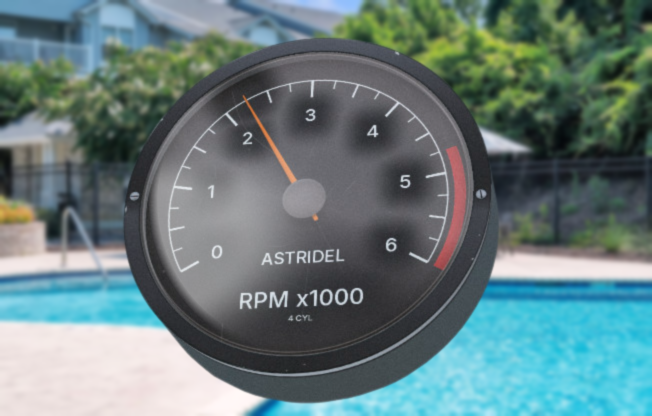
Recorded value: 2250 rpm
